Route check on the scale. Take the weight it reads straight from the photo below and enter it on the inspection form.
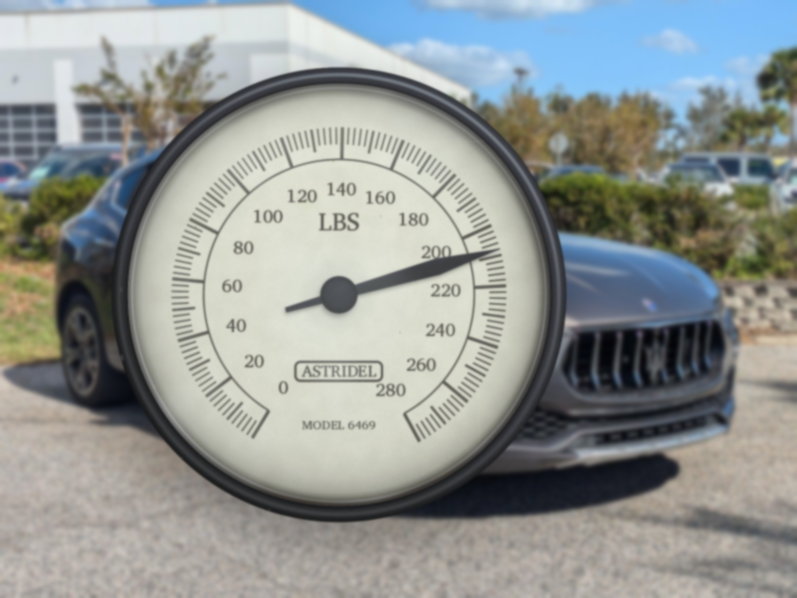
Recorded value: 208 lb
